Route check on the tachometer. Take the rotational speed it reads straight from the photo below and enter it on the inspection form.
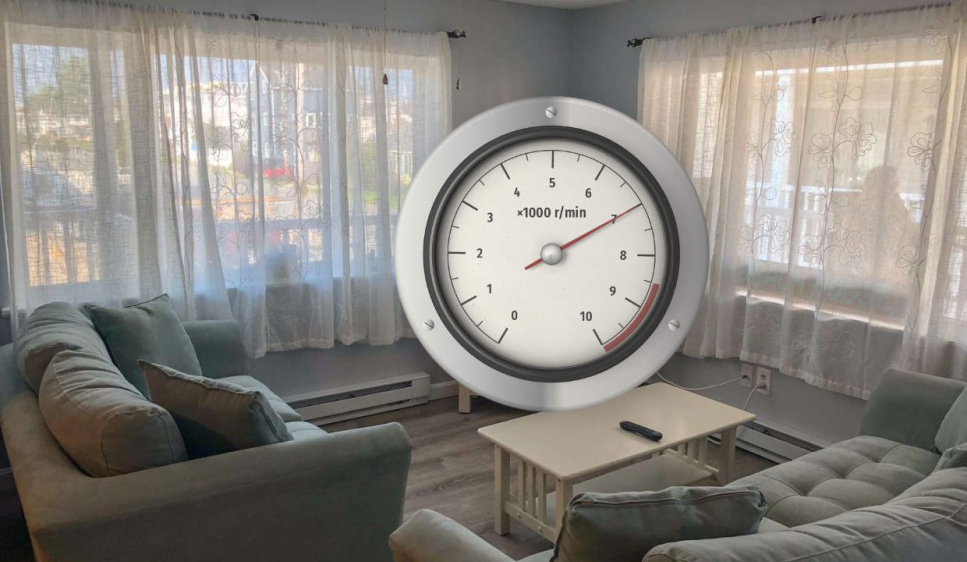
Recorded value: 7000 rpm
